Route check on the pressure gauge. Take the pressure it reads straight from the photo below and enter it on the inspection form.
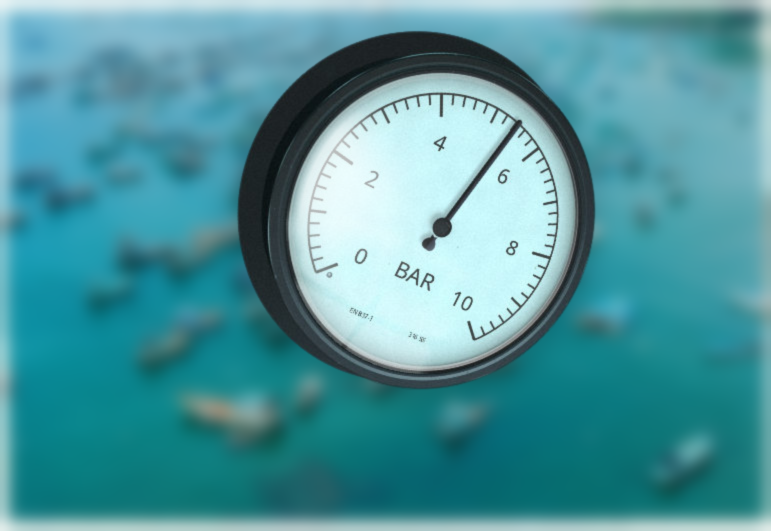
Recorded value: 5.4 bar
